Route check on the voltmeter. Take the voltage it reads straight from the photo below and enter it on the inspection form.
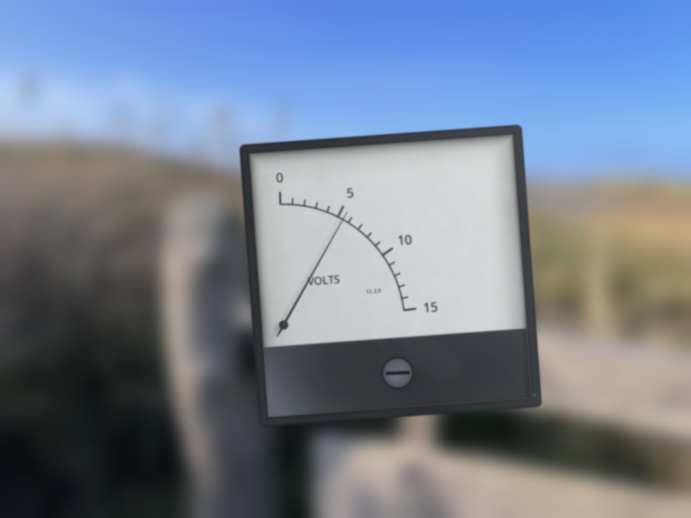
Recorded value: 5.5 V
